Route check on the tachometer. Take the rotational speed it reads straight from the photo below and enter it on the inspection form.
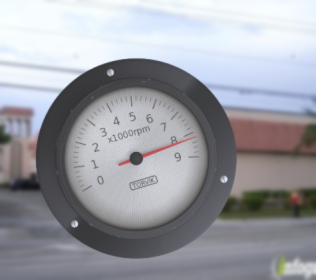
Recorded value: 8200 rpm
